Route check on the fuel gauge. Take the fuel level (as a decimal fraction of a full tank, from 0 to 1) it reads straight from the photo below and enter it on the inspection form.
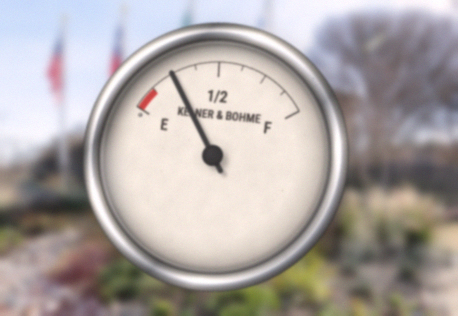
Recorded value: 0.25
